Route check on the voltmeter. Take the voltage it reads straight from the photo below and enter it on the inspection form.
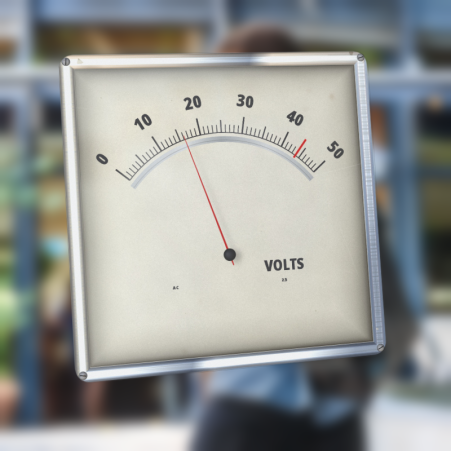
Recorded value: 16 V
